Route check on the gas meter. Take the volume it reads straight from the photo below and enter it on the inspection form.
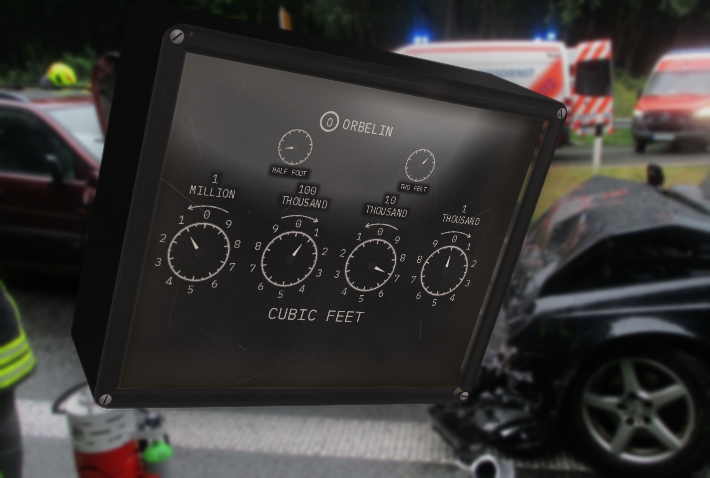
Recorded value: 107000 ft³
